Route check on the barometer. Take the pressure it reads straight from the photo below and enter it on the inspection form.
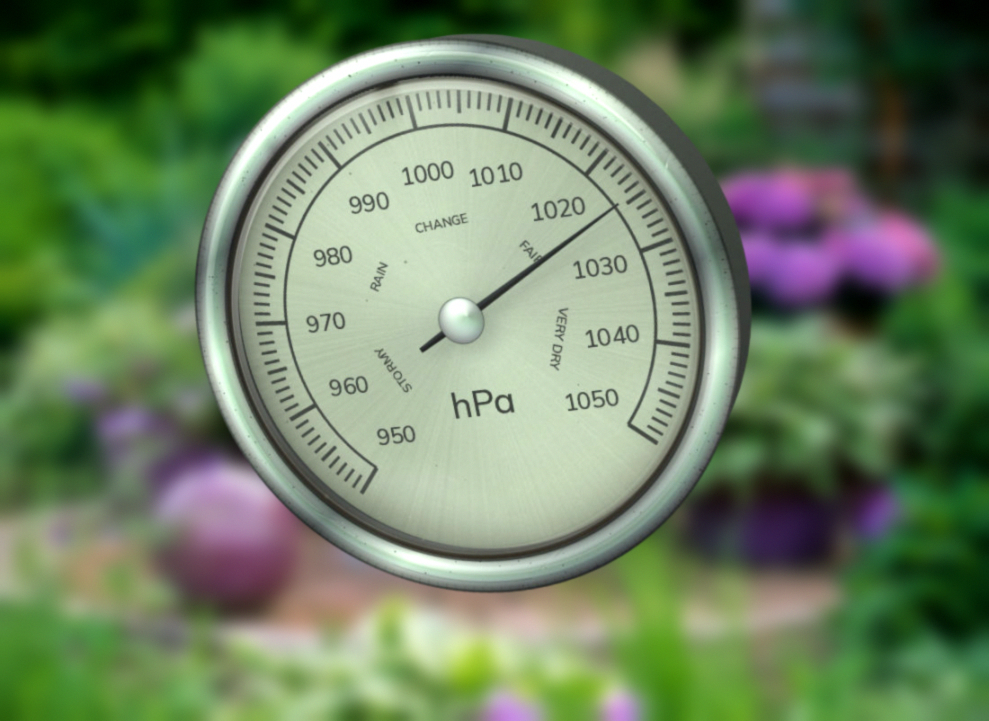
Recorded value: 1024.5 hPa
